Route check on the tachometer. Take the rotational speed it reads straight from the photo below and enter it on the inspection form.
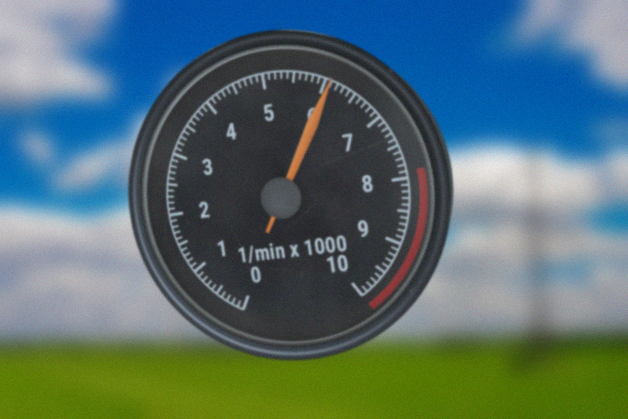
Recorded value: 6100 rpm
